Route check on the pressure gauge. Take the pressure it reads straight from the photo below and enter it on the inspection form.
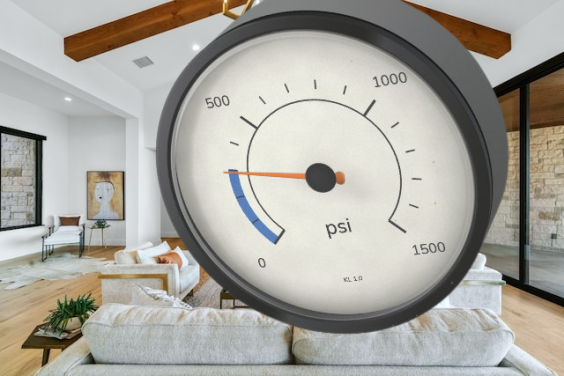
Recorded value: 300 psi
